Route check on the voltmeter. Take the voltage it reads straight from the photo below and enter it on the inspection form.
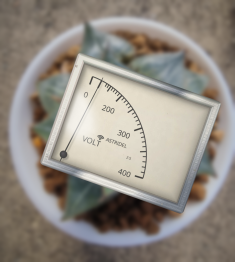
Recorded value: 100 V
